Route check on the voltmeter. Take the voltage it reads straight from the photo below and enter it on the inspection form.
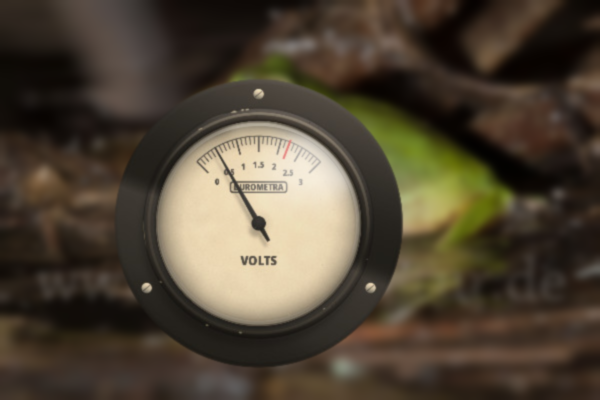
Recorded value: 0.5 V
